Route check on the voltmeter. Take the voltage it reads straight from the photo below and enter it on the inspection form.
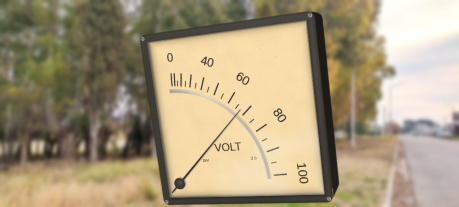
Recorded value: 67.5 V
